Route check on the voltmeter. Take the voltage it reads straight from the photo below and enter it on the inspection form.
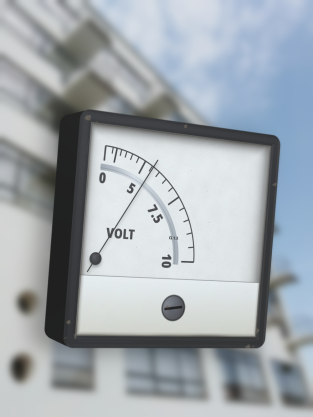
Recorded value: 5.5 V
